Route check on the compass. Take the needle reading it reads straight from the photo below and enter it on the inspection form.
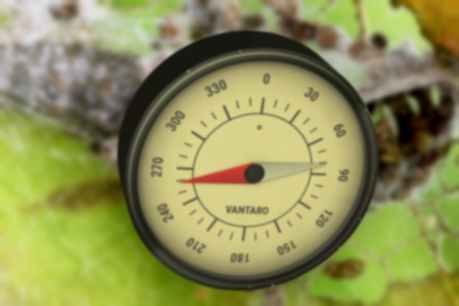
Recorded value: 260 °
